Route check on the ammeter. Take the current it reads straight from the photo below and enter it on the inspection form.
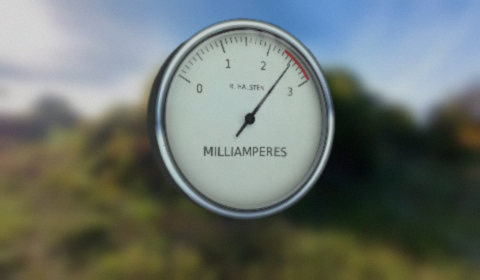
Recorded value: 2.5 mA
